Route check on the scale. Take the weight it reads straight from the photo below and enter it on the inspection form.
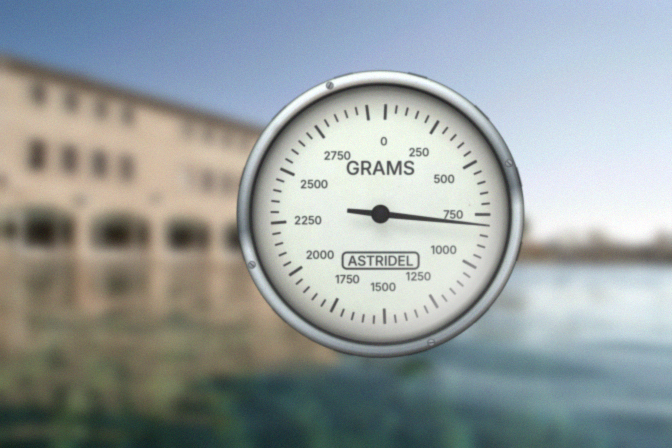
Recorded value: 800 g
